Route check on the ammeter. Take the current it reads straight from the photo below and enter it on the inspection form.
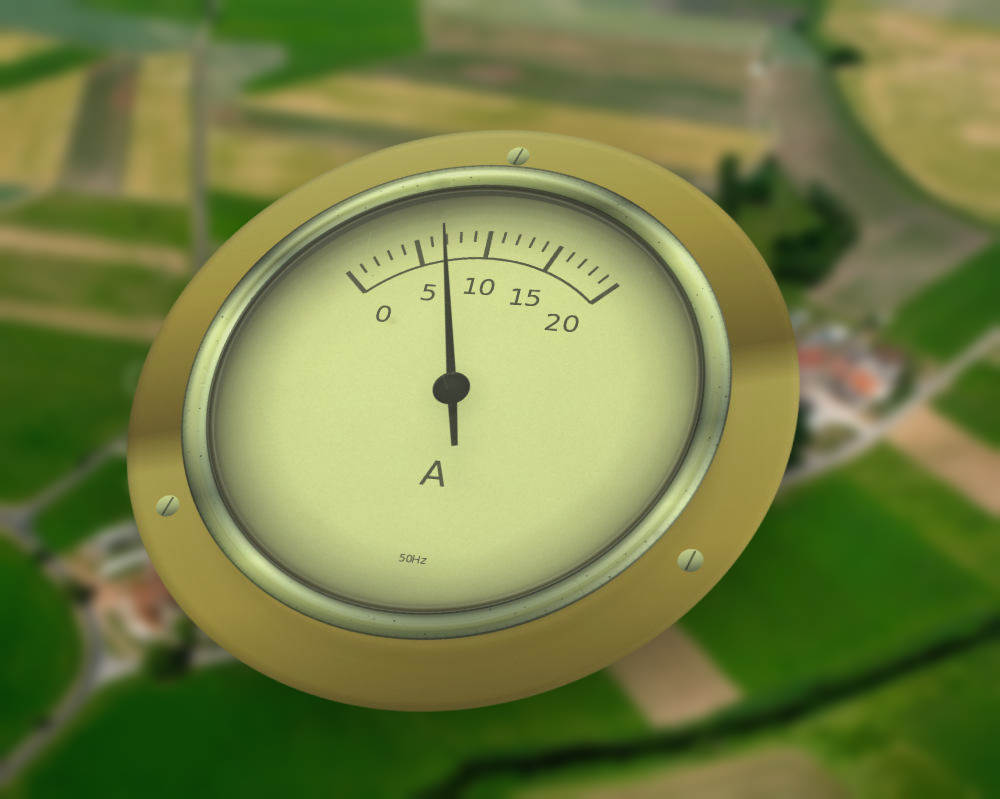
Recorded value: 7 A
